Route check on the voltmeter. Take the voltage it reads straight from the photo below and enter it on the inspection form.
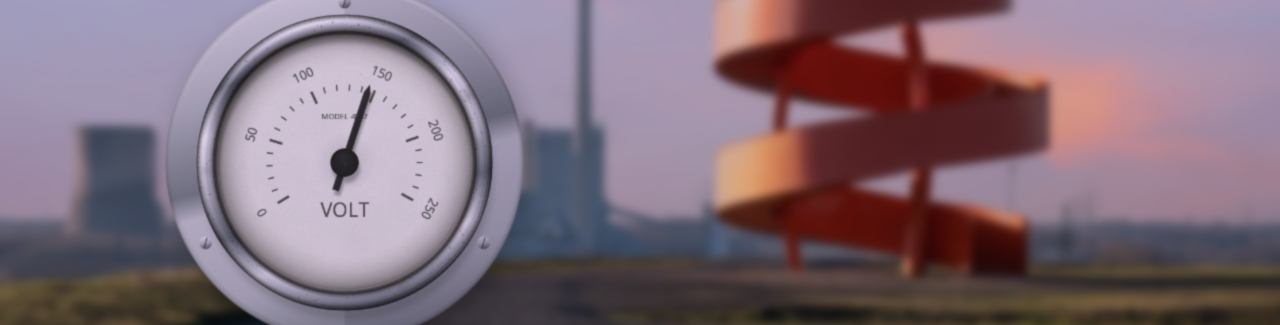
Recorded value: 145 V
